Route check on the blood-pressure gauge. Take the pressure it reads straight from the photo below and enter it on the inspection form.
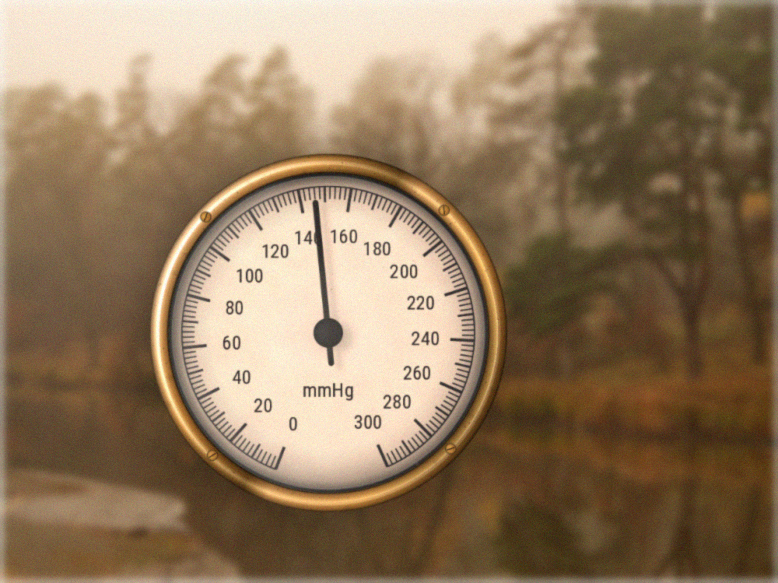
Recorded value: 146 mmHg
